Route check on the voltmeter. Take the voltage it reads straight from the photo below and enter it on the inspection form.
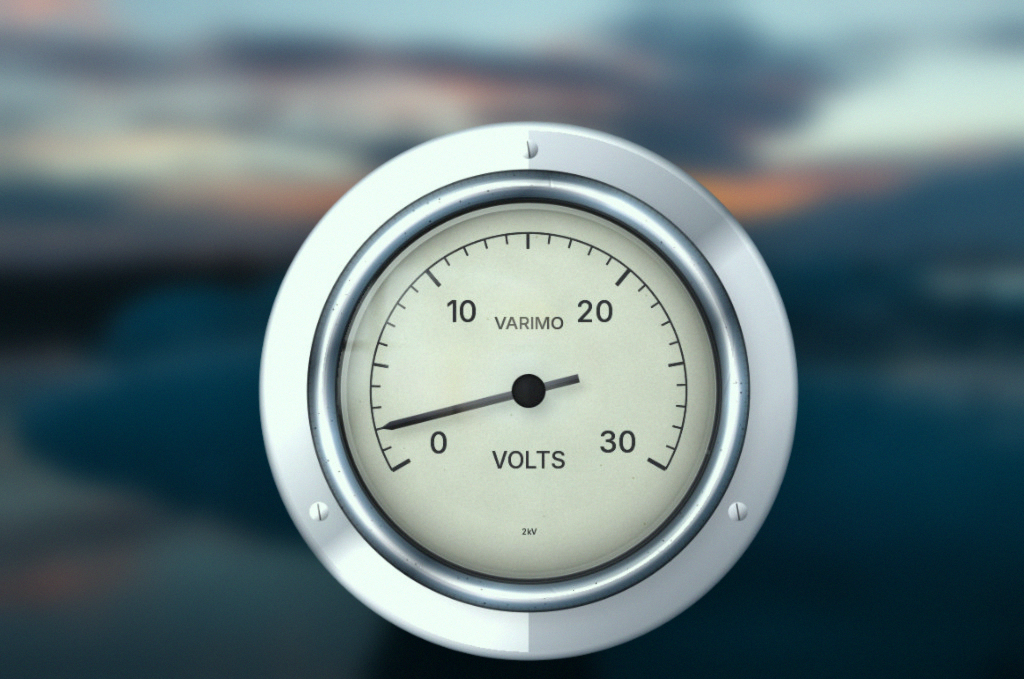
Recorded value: 2 V
